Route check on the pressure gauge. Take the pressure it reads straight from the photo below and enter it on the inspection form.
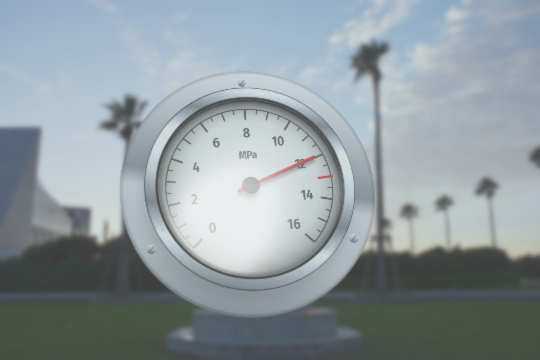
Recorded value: 12 MPa
